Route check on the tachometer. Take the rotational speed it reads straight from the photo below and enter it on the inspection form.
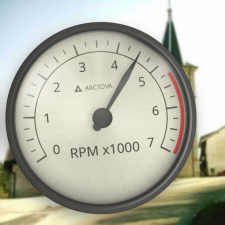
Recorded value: 4500 rpm
